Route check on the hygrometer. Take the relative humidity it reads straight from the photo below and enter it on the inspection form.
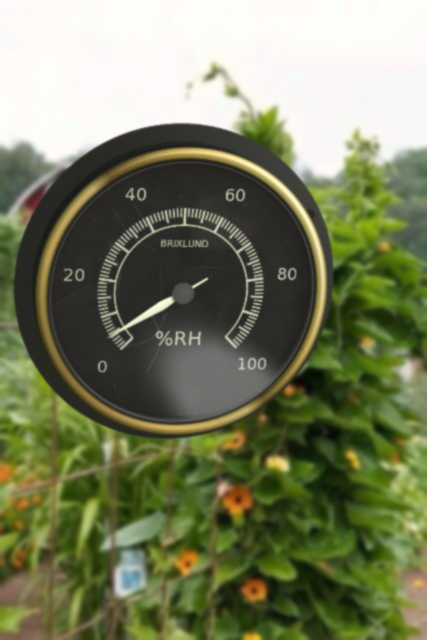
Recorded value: 5 %
